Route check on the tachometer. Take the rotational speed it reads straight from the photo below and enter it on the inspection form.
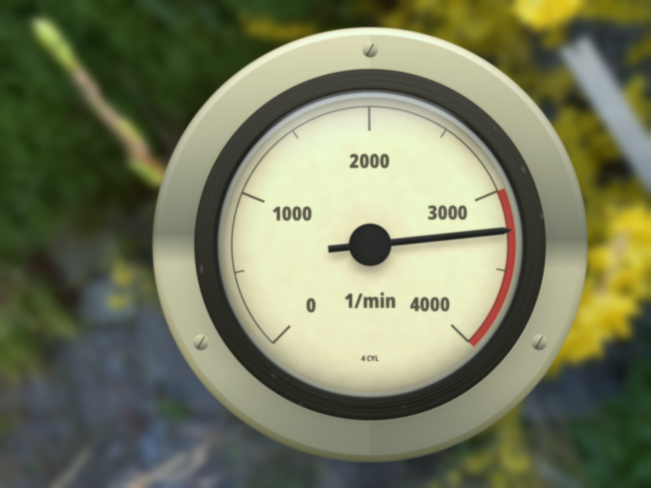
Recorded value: 3250 rpm
